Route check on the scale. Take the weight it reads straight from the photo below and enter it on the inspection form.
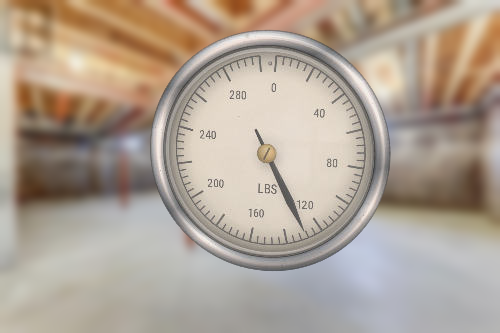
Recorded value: 128 lb
